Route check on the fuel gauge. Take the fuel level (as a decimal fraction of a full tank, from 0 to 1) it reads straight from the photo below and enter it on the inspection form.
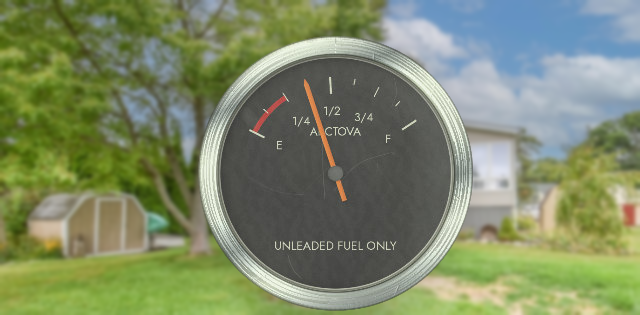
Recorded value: 0.375
